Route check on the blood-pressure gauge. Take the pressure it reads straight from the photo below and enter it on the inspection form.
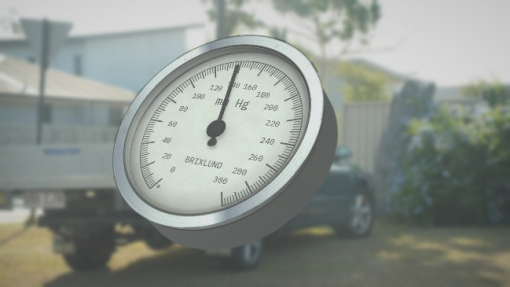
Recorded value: 140 mmHg
